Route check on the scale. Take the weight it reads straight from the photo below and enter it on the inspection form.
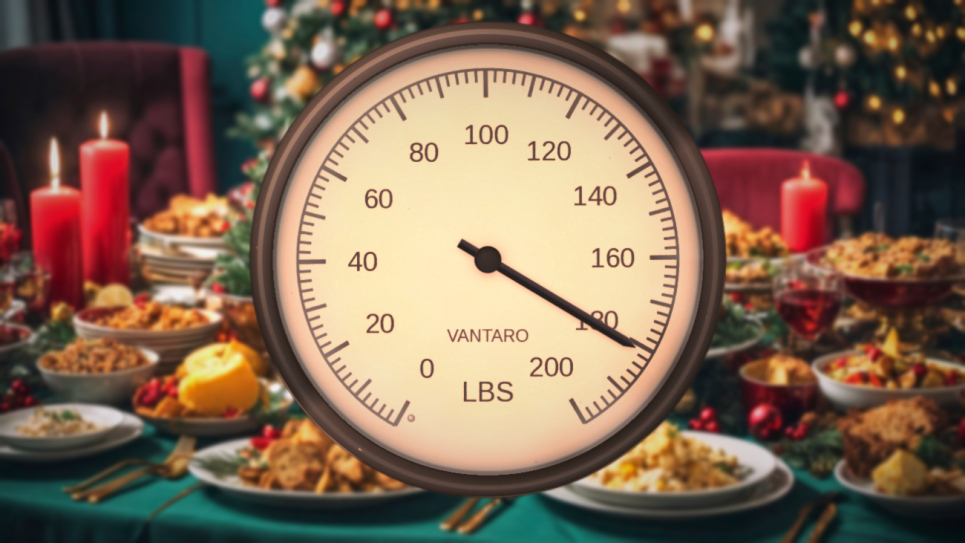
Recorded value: 181 lb
